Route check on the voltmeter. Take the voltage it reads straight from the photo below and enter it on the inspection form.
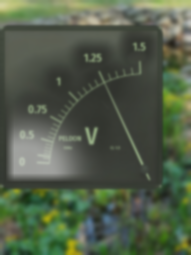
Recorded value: 1.25 V
